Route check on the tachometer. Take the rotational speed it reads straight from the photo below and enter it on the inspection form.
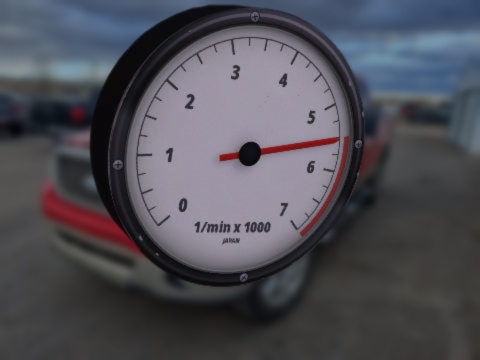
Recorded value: 5500 rpm
